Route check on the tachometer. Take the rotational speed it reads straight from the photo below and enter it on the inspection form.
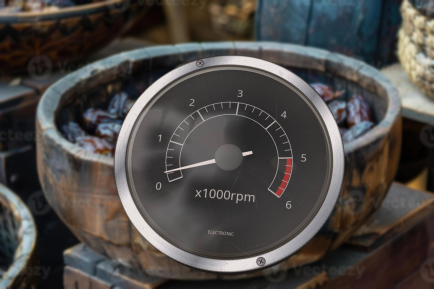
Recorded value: 200 rpm
